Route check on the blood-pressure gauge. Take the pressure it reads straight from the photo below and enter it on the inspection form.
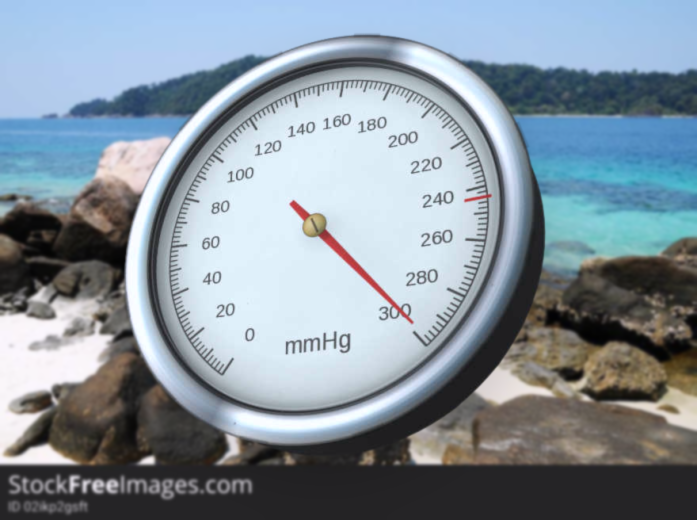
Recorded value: 298 mmHg
